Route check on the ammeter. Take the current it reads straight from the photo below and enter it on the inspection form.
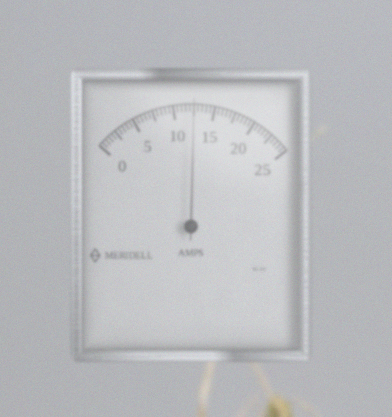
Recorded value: 12.5 A
